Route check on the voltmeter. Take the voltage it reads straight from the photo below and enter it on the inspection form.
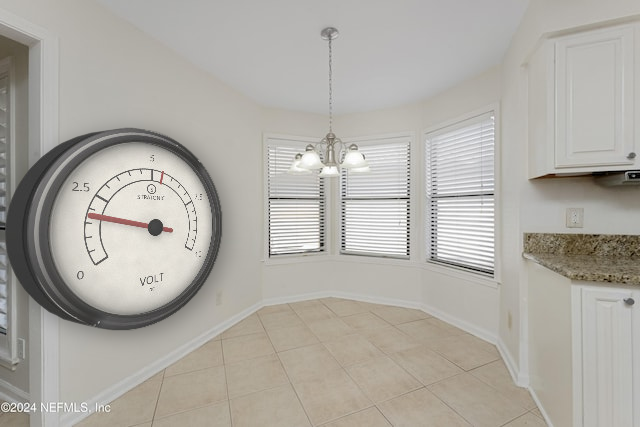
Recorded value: 1.75 V
